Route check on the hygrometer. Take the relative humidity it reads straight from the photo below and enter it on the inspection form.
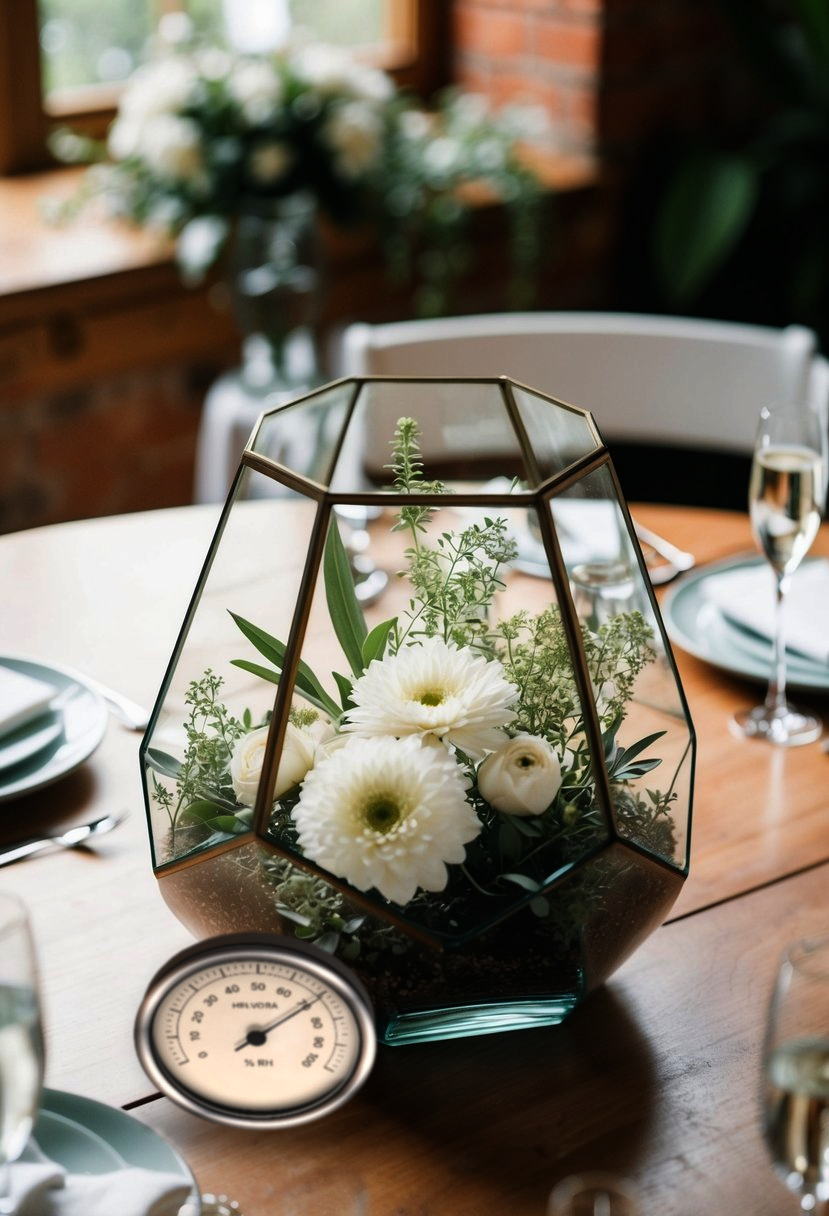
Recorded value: 70 %
